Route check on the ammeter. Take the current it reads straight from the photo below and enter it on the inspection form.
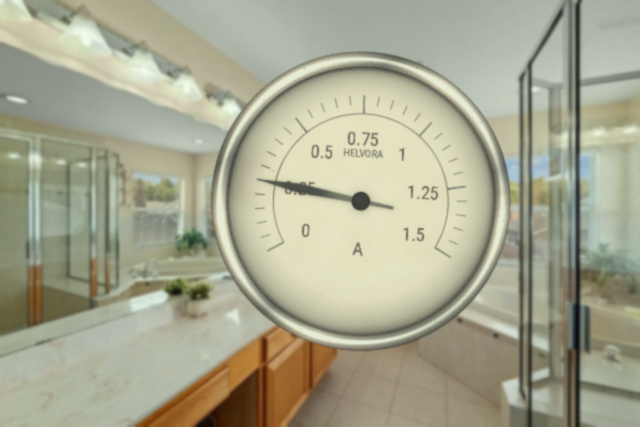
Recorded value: 0.25 A
